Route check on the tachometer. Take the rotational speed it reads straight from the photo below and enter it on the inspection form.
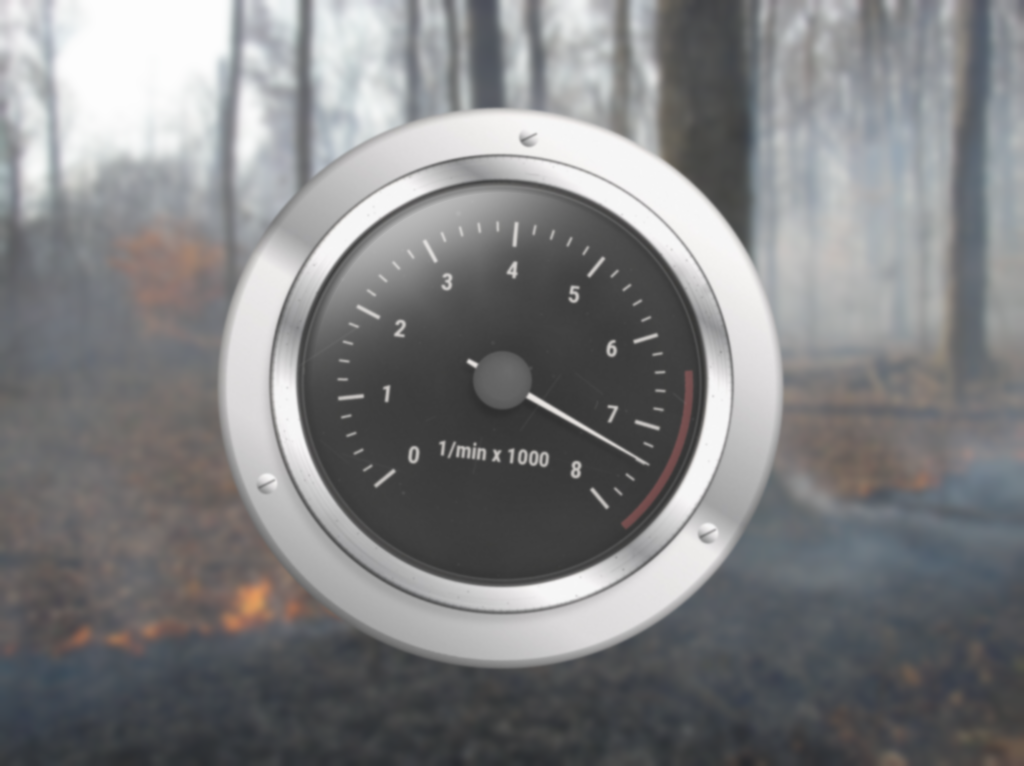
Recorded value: 7400 rpm
